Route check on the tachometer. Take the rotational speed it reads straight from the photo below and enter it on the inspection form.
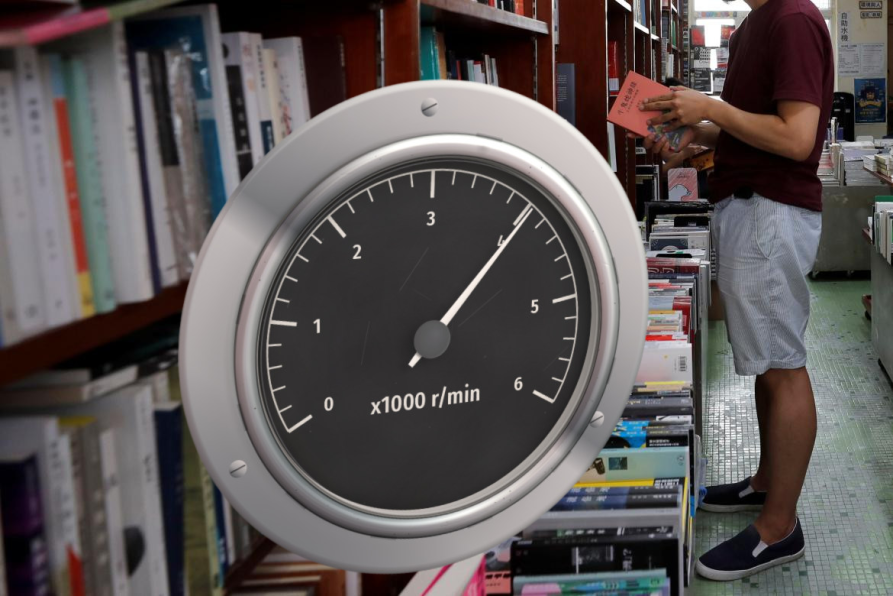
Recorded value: 4000 rpm
